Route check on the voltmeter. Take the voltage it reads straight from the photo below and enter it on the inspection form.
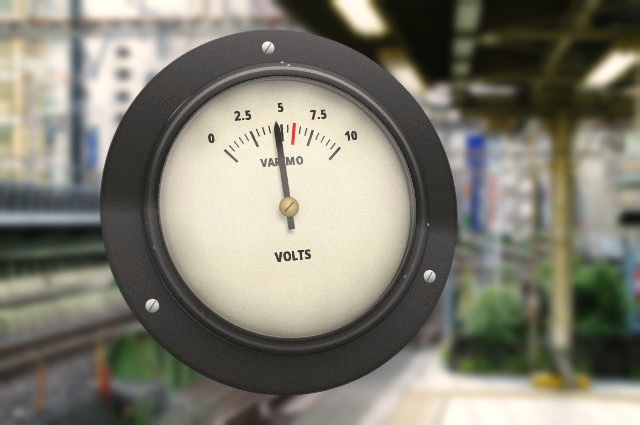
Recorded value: 4.5 V
